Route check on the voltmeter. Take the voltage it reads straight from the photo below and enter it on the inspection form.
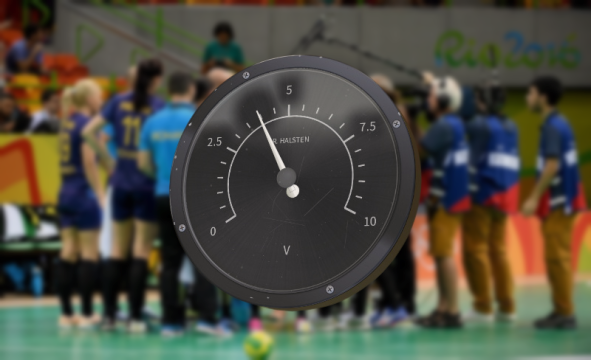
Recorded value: 4 V
